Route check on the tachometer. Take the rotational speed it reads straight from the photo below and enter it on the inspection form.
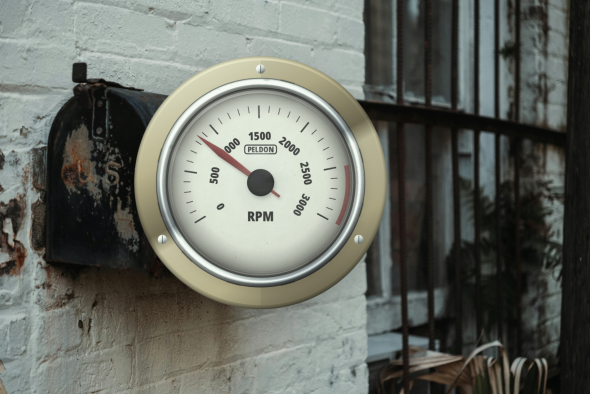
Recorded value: 850 rpm
